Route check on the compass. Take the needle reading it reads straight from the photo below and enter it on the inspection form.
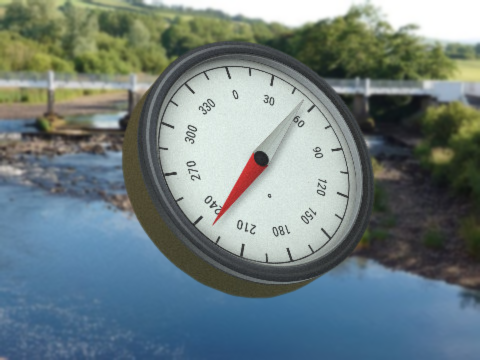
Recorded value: 232.5 °
